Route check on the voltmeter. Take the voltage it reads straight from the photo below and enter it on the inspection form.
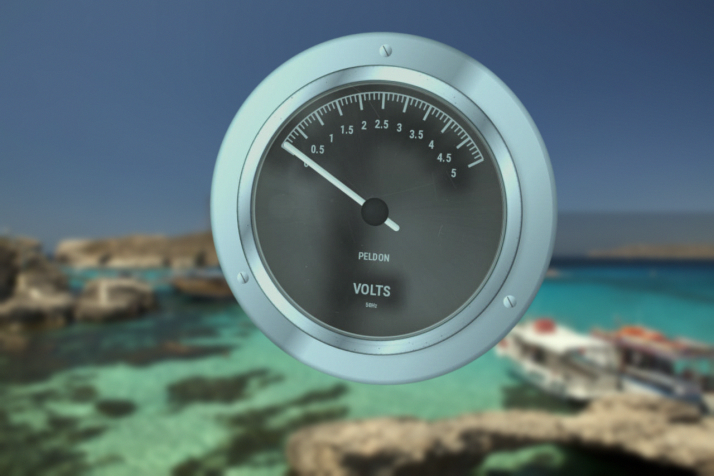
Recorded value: 0.1 V
